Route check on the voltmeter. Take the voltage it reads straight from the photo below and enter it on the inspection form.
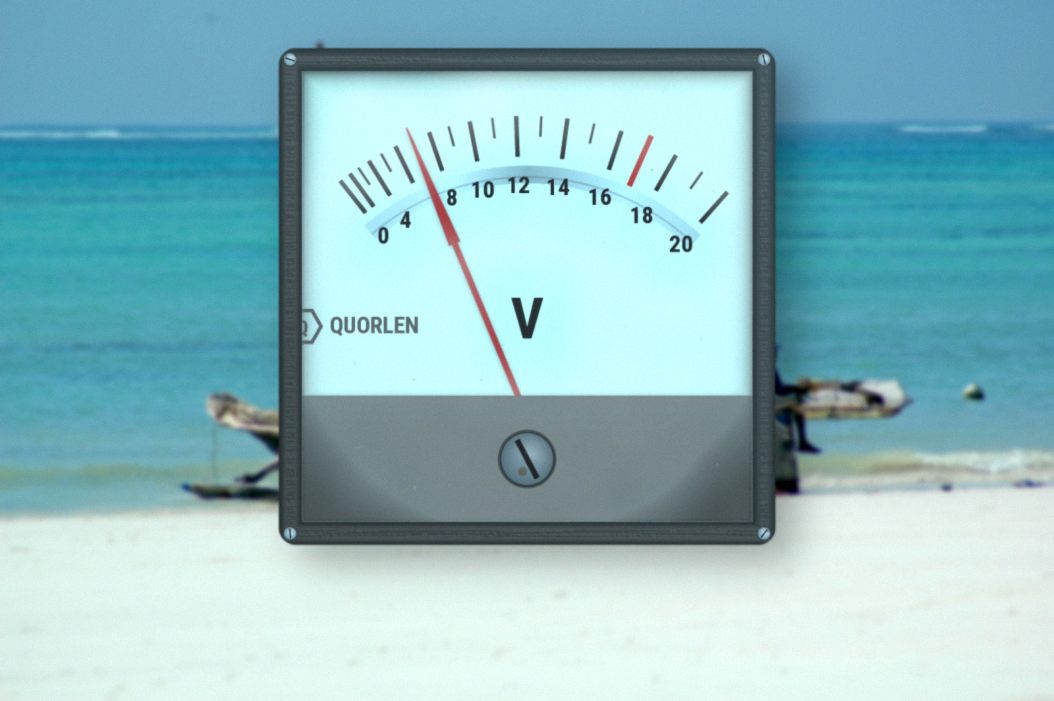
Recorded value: 7 V
